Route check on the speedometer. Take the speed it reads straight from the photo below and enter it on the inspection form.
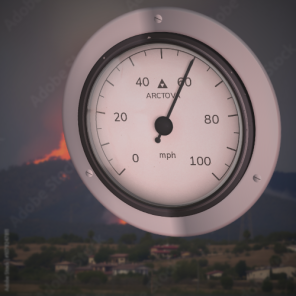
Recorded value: 60 mph
